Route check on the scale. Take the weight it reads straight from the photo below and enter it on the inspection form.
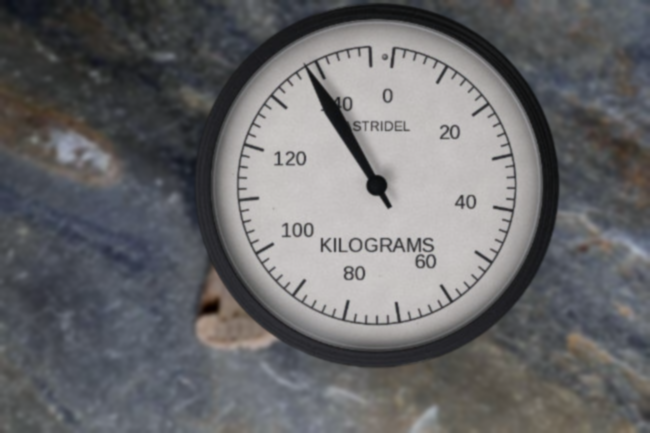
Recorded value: 138 kg
